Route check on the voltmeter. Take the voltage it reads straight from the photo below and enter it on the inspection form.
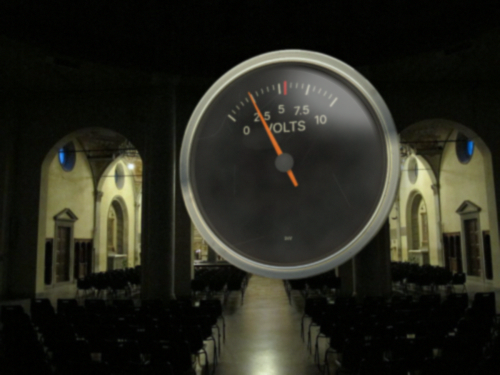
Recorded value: 2.5 V
